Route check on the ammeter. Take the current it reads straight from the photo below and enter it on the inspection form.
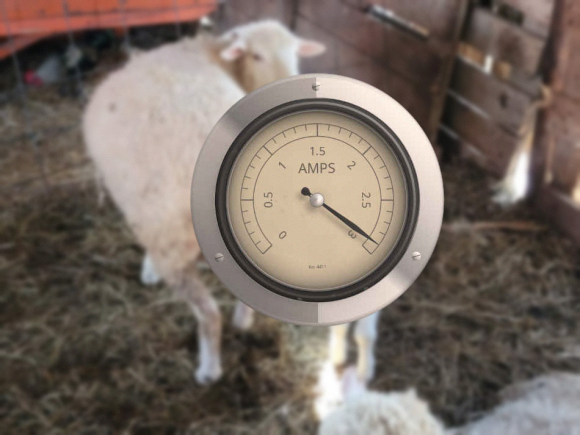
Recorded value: 2.9 A
